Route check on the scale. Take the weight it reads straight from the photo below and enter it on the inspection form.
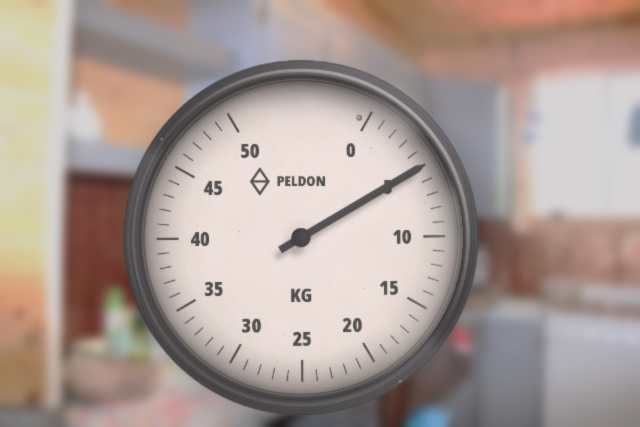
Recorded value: 5 kg
